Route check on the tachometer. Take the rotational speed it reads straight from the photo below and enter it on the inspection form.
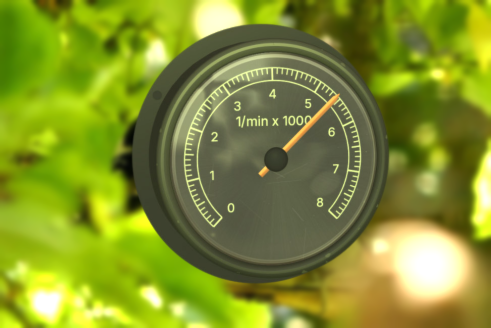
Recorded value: 5400 rpm
